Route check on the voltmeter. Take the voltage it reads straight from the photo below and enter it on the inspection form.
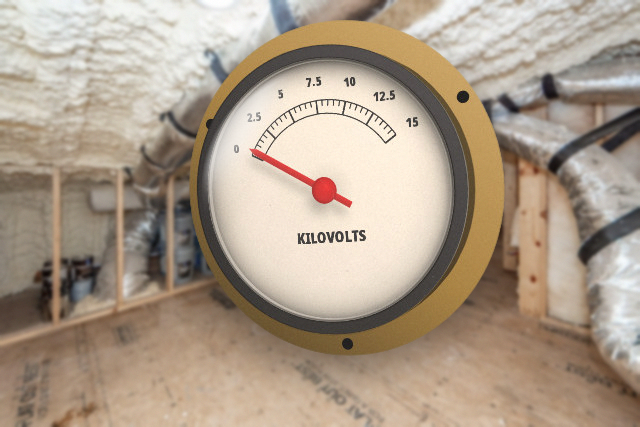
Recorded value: 0.5 kV
